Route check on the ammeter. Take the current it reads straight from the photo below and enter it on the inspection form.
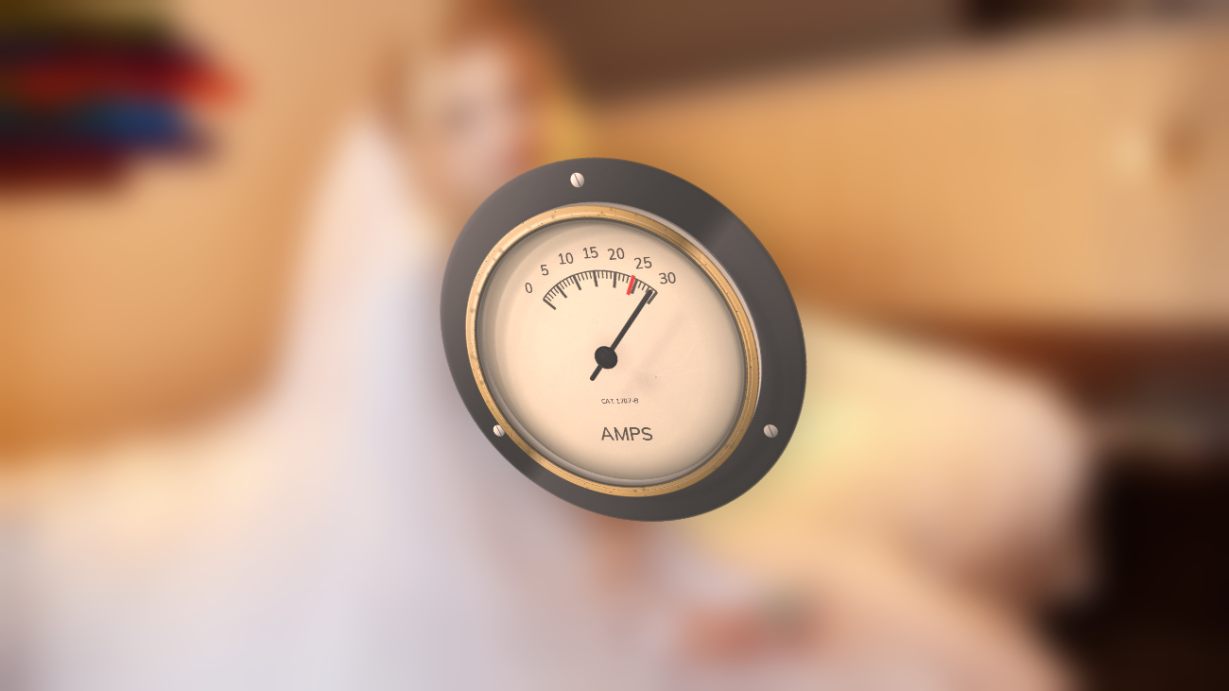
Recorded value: 29 A
